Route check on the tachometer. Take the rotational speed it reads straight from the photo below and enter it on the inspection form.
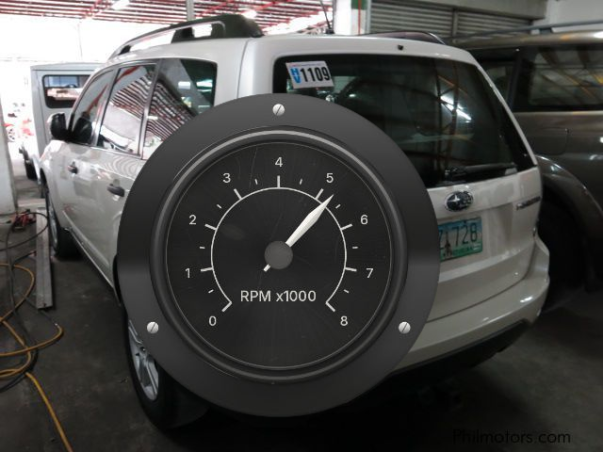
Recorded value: 5250 rpm
